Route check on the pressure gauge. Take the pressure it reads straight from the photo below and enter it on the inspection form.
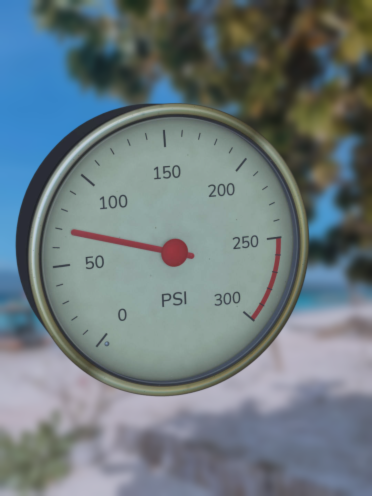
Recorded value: 70 psi
